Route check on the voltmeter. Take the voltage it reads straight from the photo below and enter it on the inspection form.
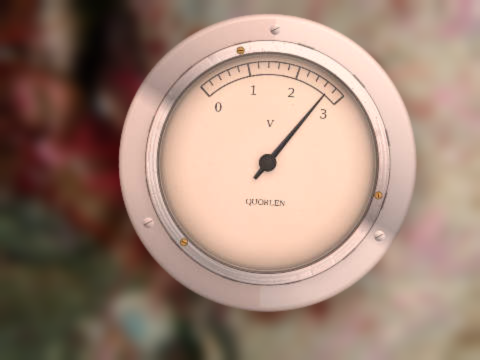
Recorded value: 2.7 V
